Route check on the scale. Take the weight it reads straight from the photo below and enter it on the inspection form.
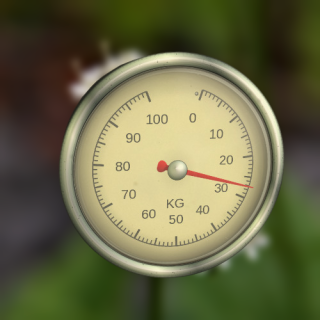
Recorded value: 27 kg
